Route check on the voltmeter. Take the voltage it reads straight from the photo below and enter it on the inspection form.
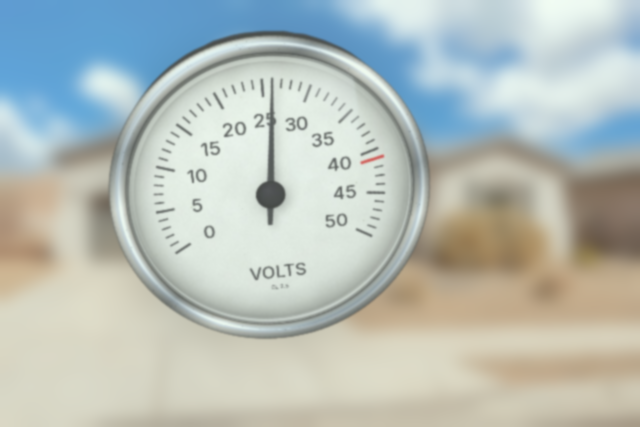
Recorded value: 26 V
